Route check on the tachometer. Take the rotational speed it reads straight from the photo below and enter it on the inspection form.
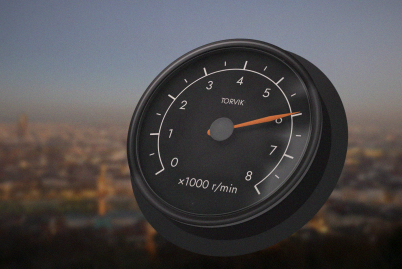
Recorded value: 6000 rpm
